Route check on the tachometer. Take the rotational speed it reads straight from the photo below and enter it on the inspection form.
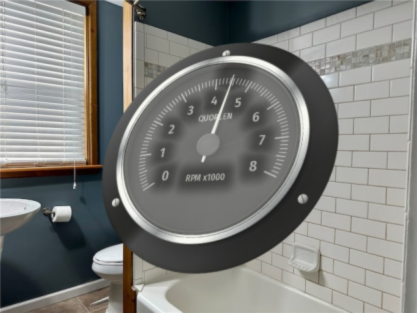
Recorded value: 4500 rpm
